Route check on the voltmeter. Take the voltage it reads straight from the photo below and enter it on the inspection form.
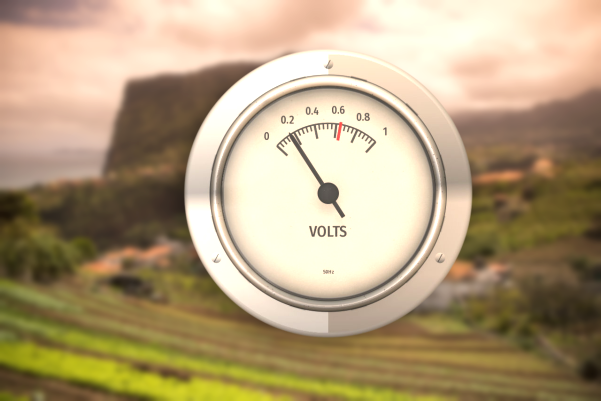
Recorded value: 0.16 V
